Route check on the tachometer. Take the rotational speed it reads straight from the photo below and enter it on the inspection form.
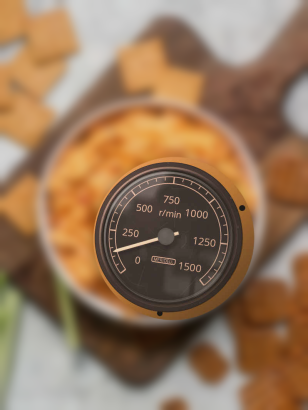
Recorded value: 125 rpm
